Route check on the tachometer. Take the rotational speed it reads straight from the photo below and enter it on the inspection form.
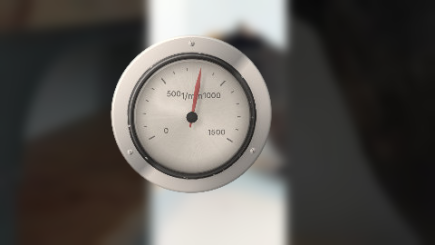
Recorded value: 800 rpm
